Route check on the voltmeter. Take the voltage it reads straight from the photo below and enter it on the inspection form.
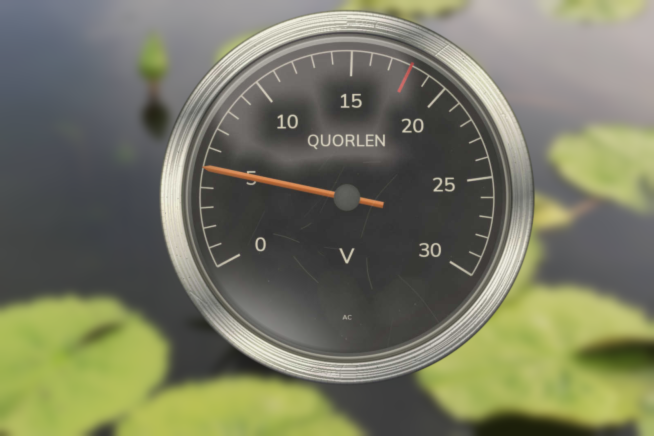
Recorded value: 5 V
